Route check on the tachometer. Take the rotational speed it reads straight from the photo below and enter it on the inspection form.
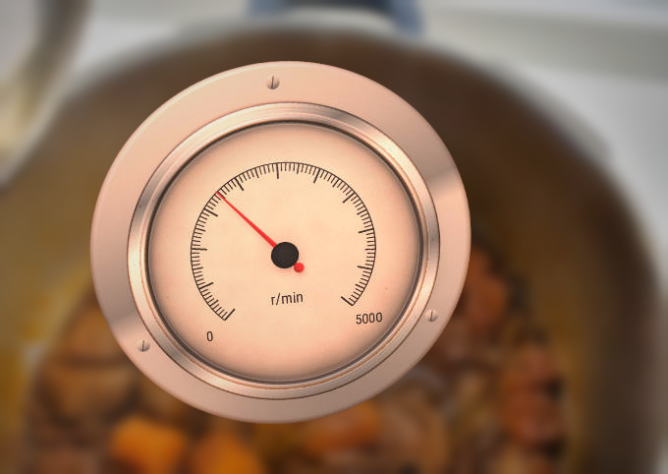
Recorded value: 1750 rpm
